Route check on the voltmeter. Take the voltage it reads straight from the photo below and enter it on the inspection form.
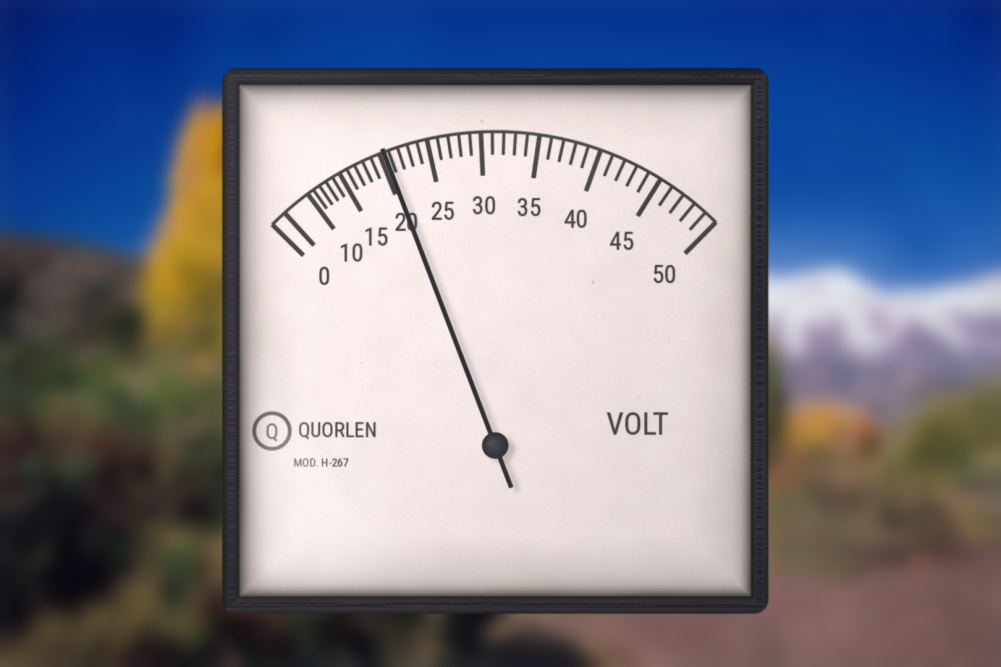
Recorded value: 20.5 V
